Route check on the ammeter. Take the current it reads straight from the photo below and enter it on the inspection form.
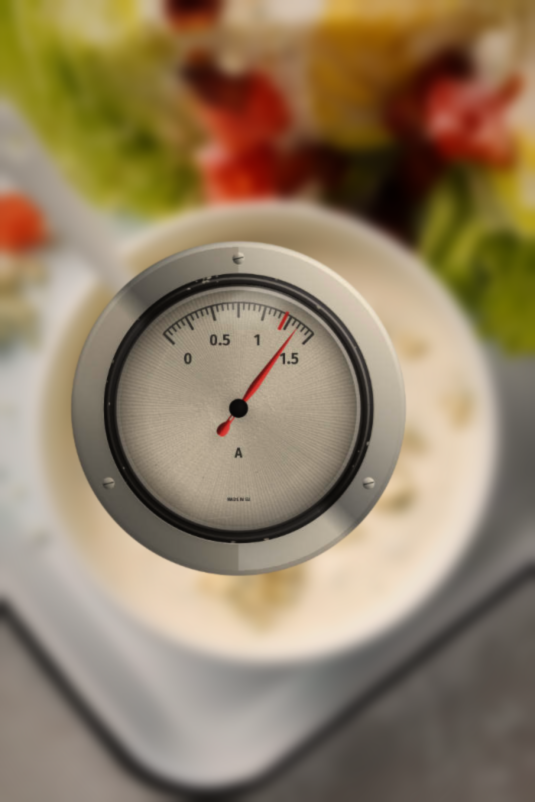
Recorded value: 1.35 A
